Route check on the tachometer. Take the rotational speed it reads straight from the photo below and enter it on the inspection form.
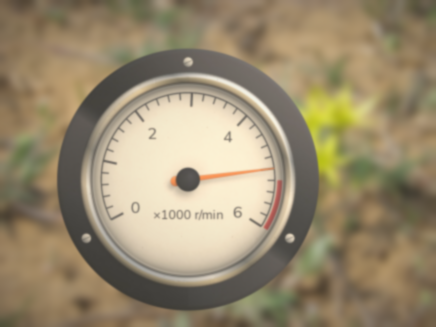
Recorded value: 5000 rpm
